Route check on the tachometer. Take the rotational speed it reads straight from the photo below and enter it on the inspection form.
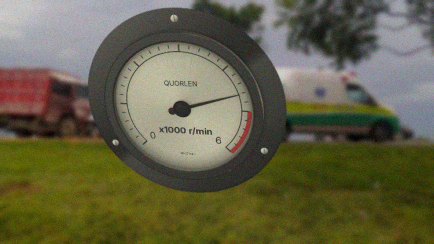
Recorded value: 4600 rpm
